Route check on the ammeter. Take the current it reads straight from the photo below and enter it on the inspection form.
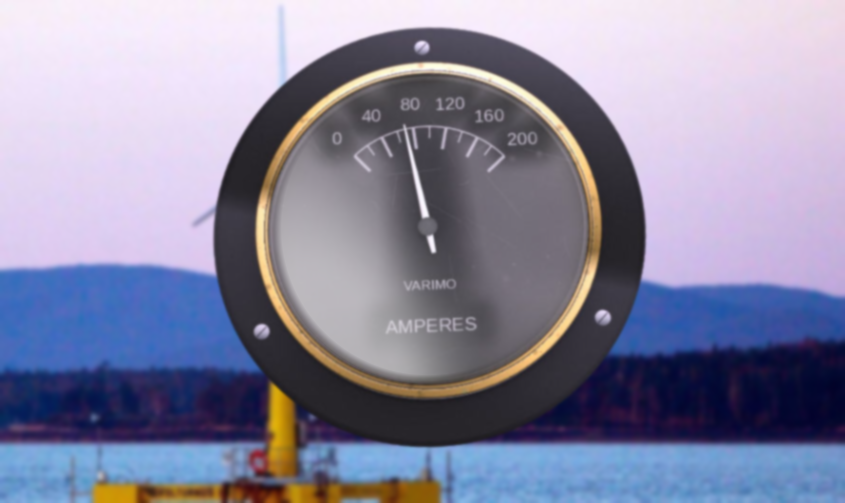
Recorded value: 70 A
